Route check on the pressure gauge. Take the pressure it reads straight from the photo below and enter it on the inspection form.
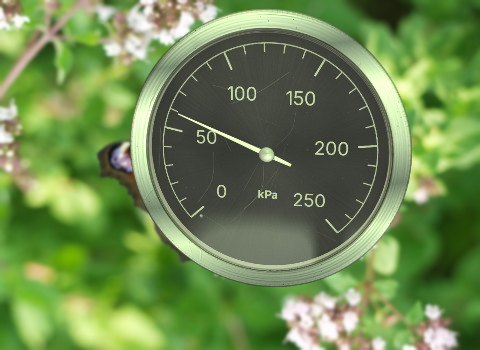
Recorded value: 60 kPa
